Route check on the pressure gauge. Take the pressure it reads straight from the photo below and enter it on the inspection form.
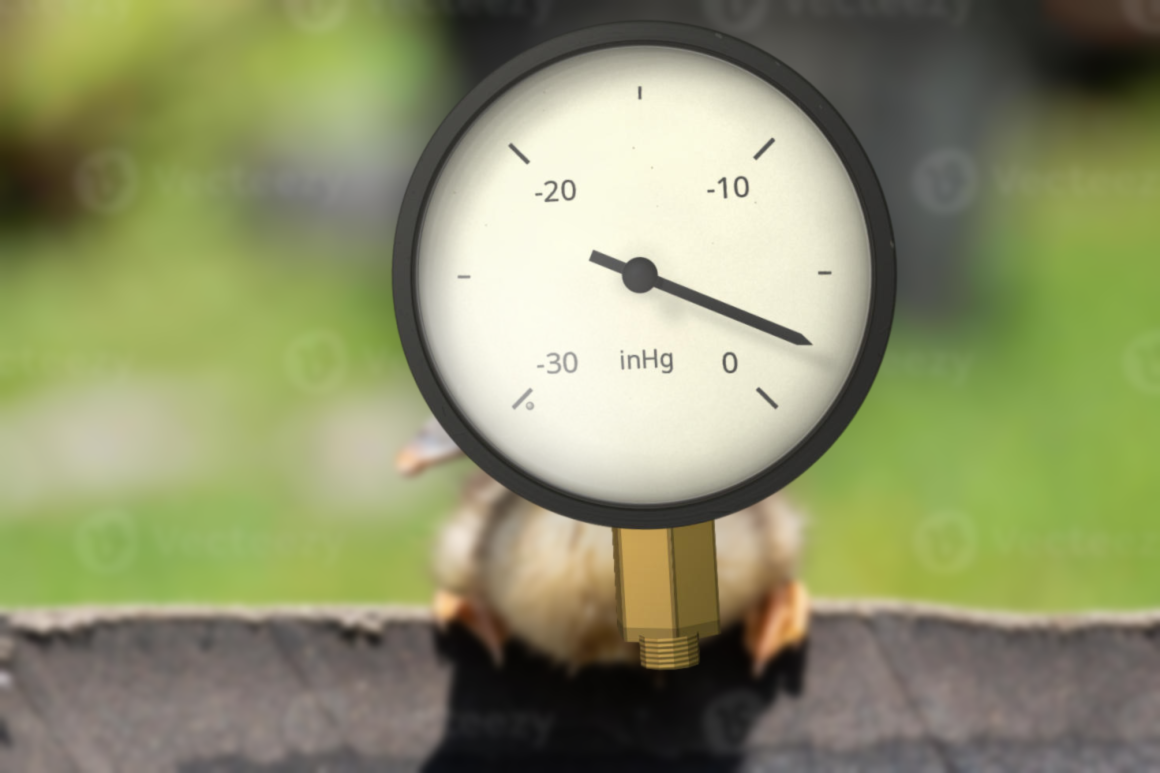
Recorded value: -2.5 inHg
